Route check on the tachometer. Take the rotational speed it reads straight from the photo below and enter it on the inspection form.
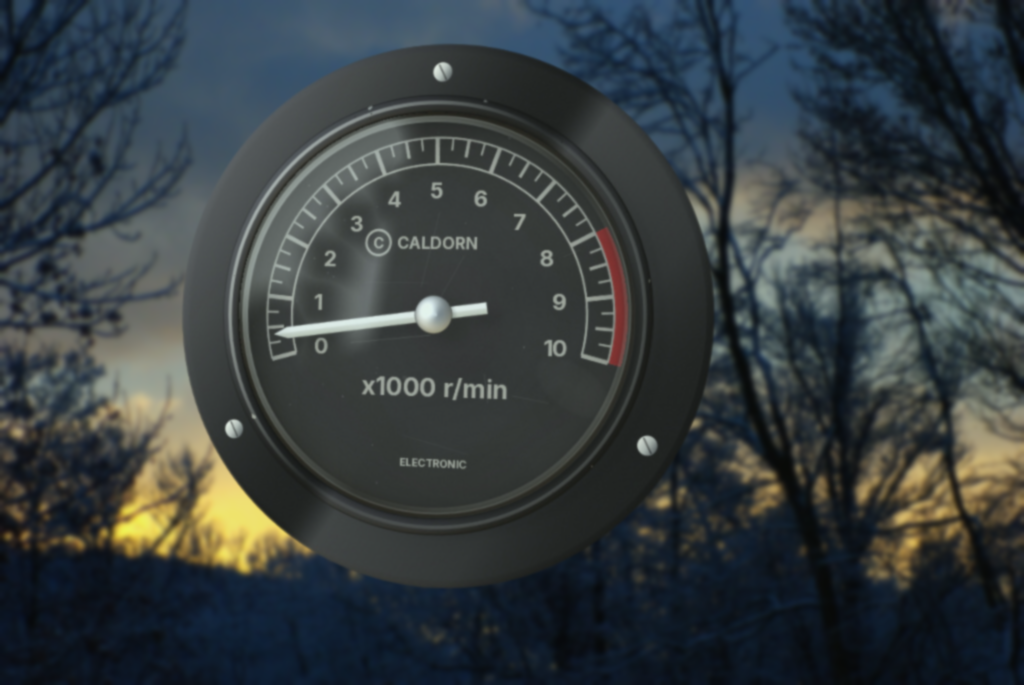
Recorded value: 375 rpm
